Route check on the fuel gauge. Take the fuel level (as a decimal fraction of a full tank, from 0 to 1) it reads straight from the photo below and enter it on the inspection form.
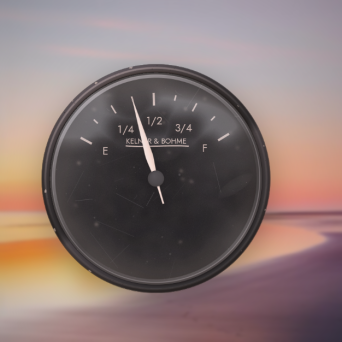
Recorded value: 0.375
